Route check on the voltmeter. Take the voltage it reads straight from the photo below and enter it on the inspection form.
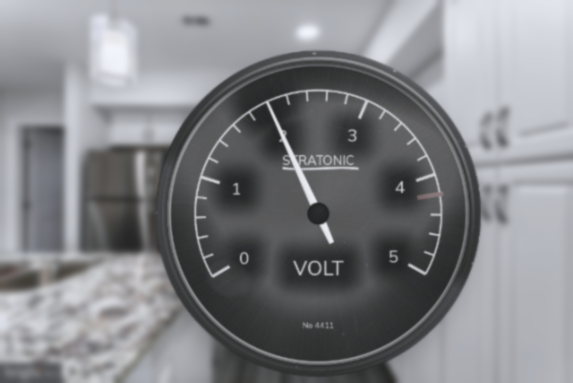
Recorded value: 2 V
